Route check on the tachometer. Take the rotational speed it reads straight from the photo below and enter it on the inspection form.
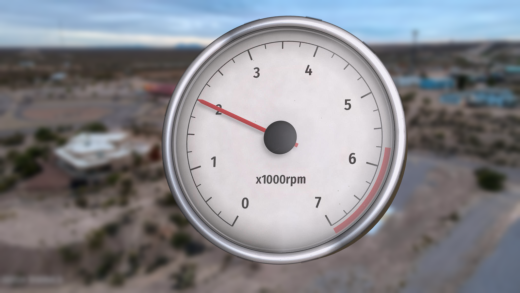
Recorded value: 2000 rpm
